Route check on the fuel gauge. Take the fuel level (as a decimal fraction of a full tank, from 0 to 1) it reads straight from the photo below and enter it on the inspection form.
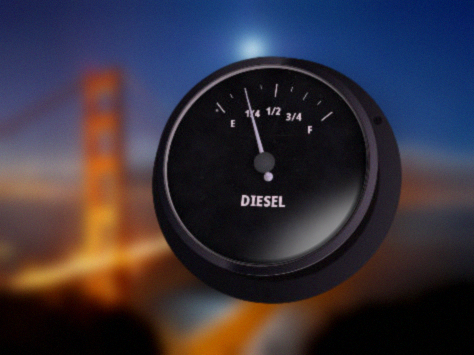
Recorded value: 0.25
